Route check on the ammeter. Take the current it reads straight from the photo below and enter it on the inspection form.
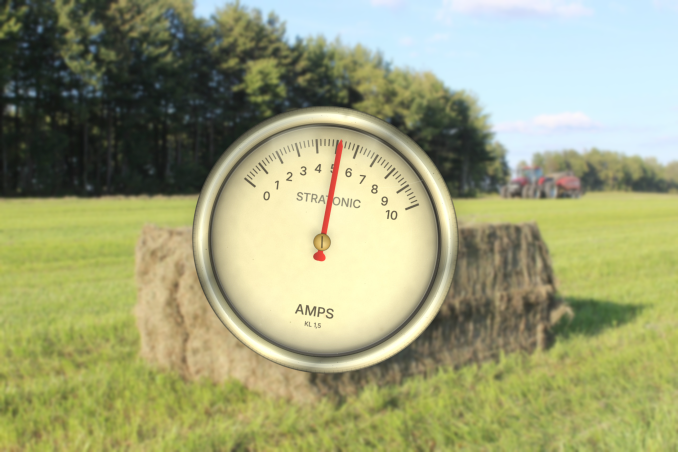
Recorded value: 5.2 A
